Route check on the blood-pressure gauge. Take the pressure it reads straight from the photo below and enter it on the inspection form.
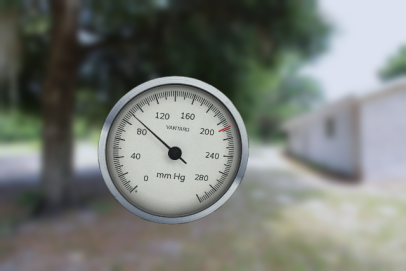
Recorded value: 90 mmHg
